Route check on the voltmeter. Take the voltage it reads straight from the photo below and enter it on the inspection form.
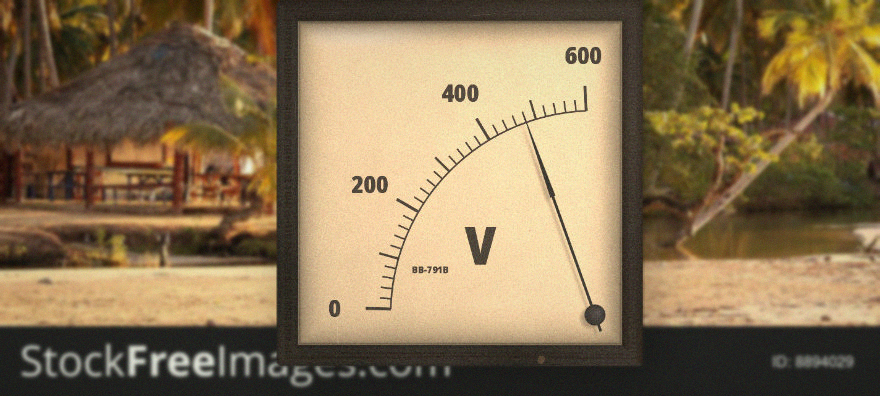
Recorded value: 480 V
